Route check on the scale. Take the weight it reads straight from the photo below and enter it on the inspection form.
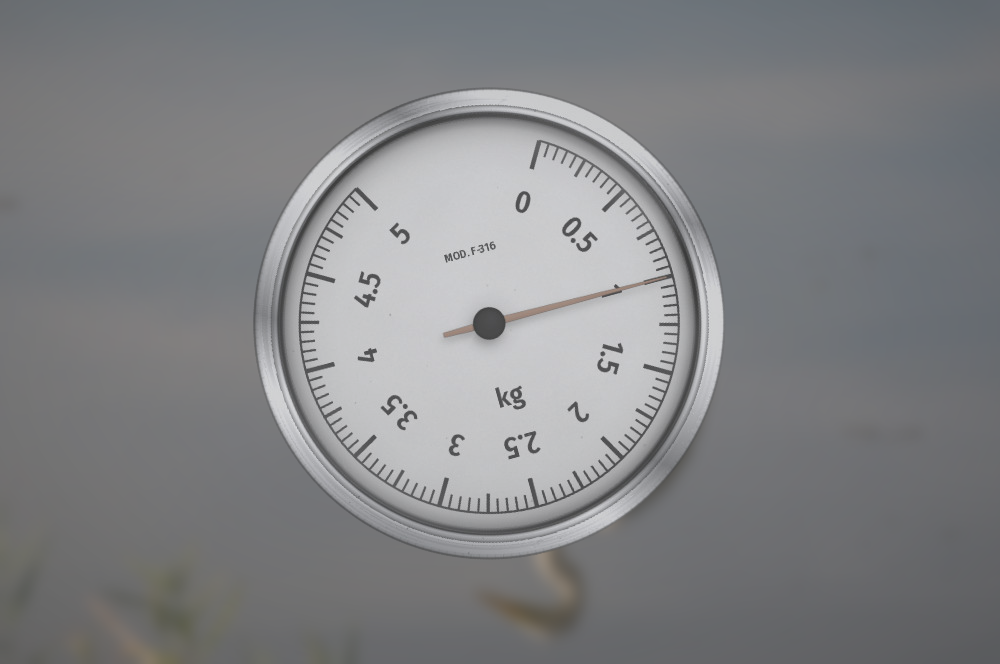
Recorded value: 1 kg
